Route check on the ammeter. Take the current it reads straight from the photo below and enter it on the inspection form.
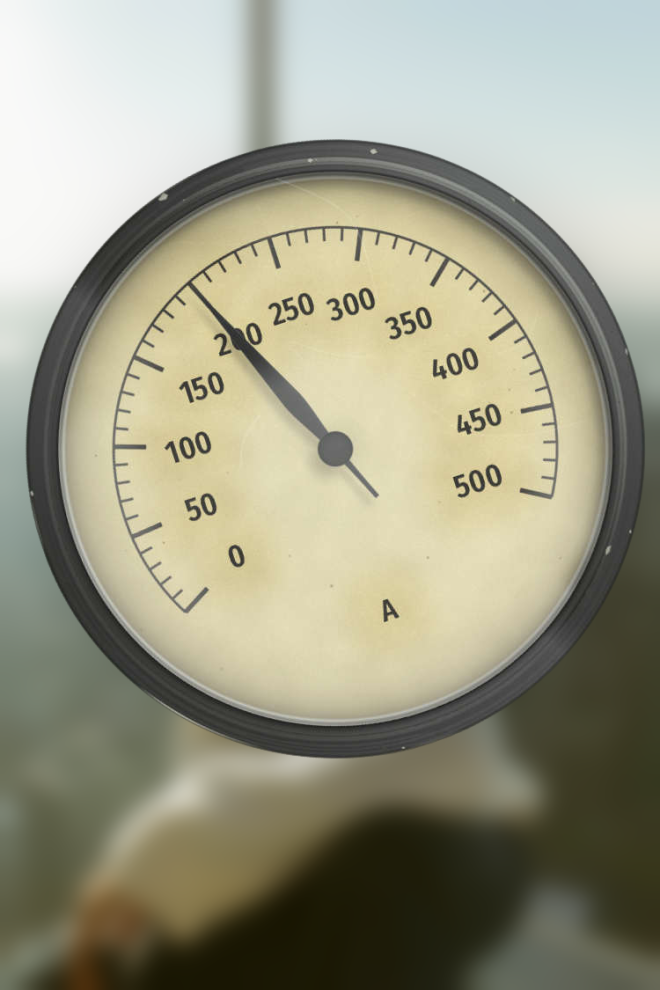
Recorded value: 200 A
